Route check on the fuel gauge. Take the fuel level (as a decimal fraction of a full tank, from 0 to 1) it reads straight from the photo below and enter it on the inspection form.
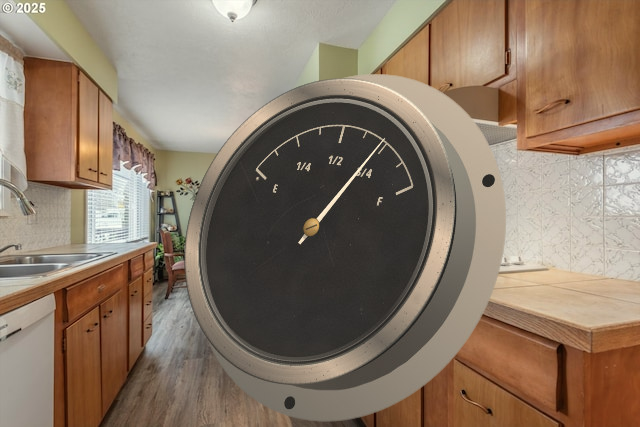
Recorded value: 0.75
